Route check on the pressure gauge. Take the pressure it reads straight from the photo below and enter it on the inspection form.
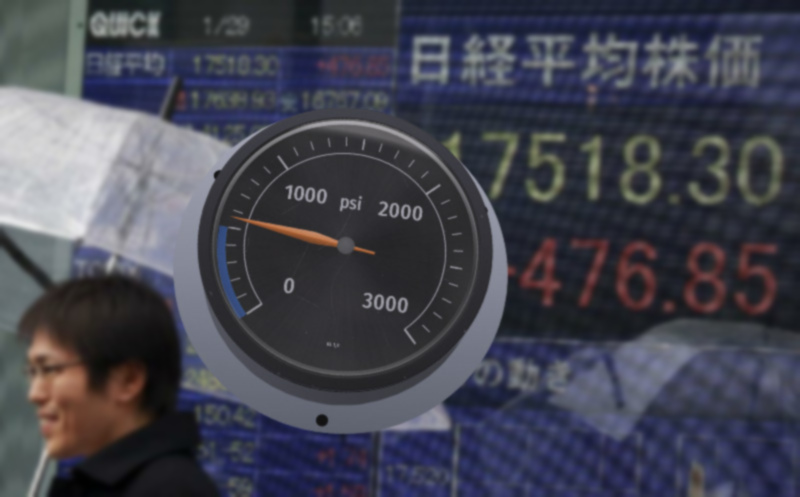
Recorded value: 550 psi
